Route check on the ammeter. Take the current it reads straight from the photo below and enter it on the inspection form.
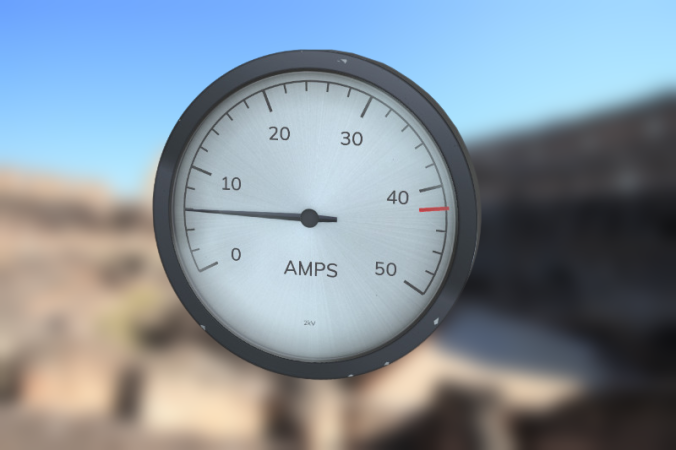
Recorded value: 6 A
